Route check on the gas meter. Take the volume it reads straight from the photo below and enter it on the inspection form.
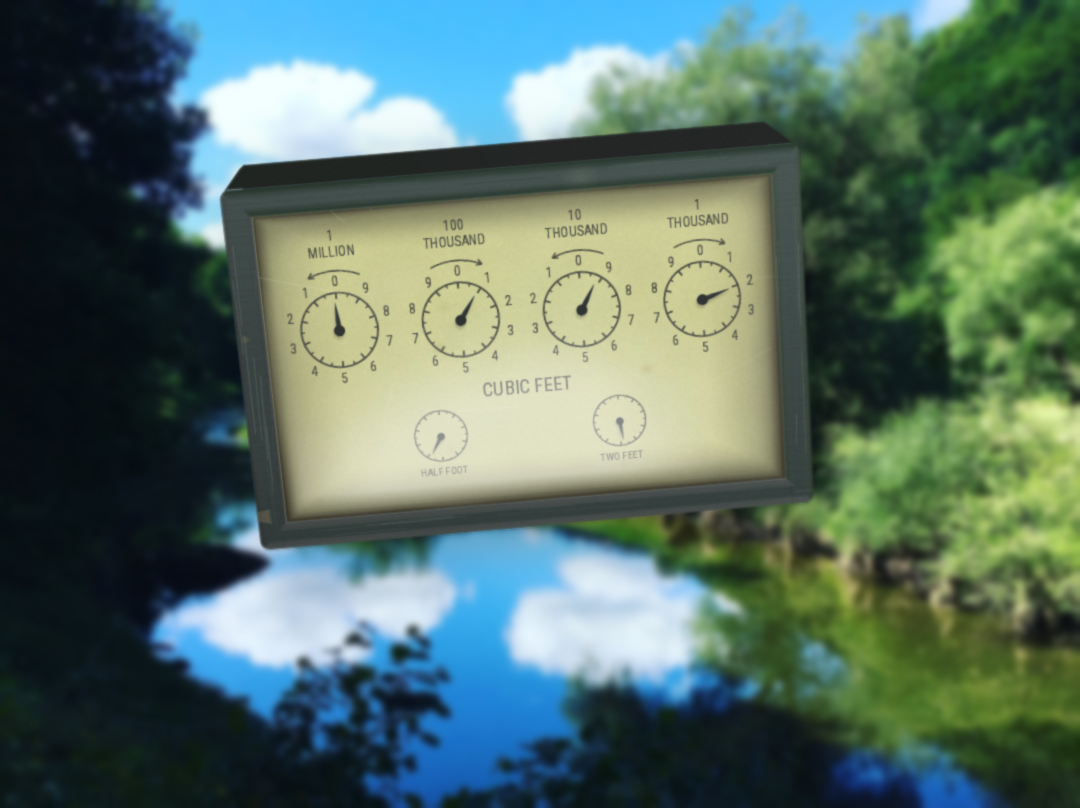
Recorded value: 9200 ft³
